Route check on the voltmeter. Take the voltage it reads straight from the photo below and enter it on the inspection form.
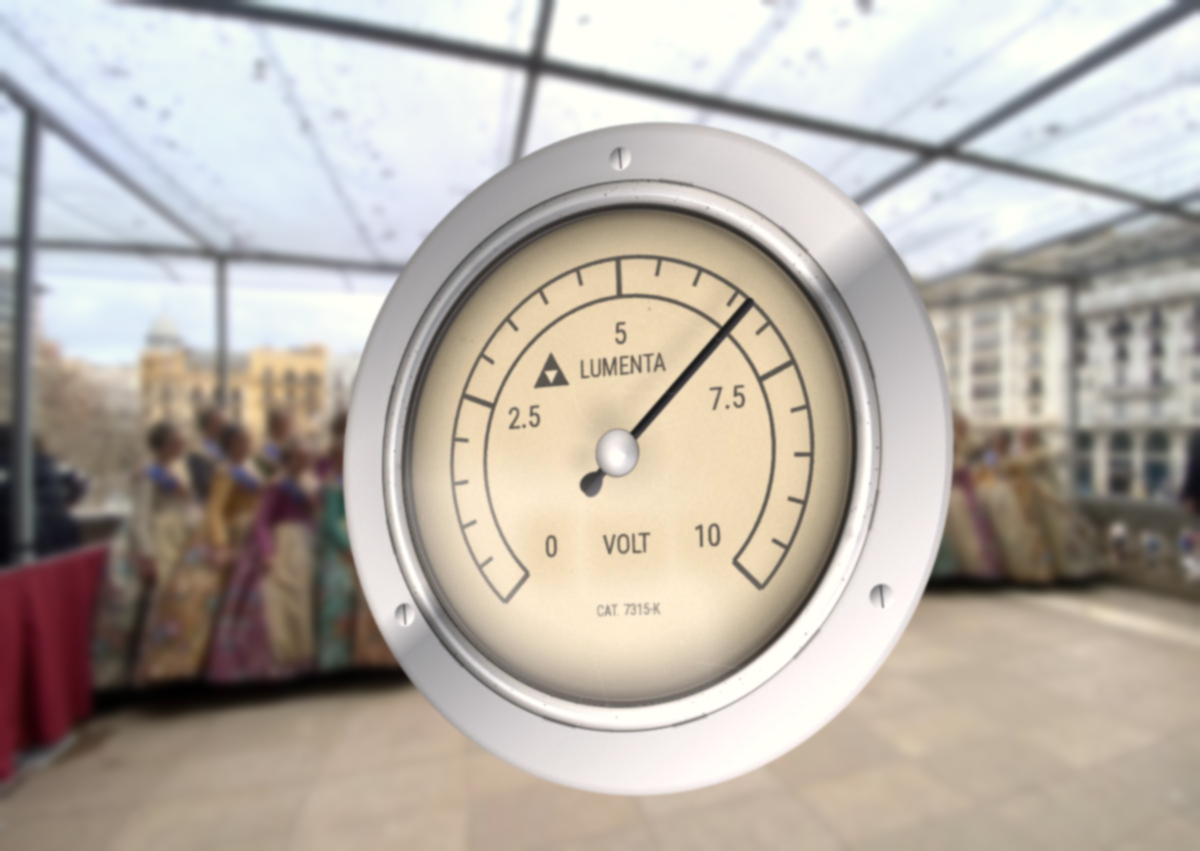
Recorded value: 6.75 V
